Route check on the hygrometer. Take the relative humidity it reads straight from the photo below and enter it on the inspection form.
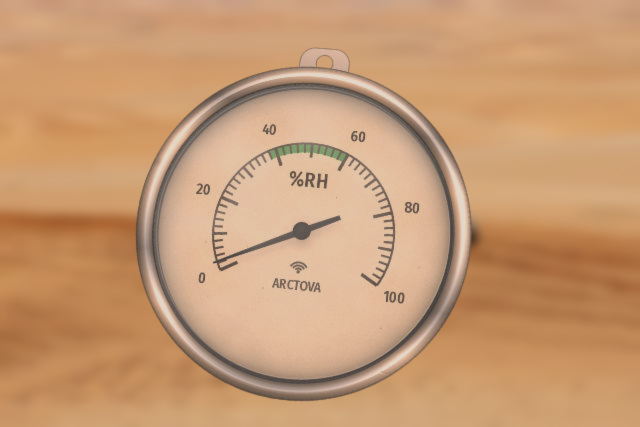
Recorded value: 2 %
